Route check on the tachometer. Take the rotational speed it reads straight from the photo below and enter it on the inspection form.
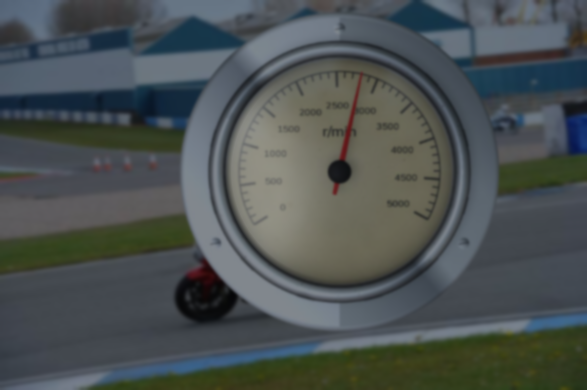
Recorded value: 2800 rpm
